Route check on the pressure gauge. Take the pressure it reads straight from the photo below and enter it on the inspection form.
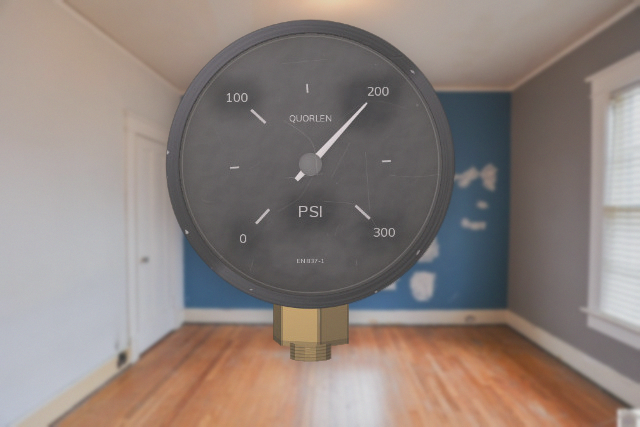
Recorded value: 200 psi
